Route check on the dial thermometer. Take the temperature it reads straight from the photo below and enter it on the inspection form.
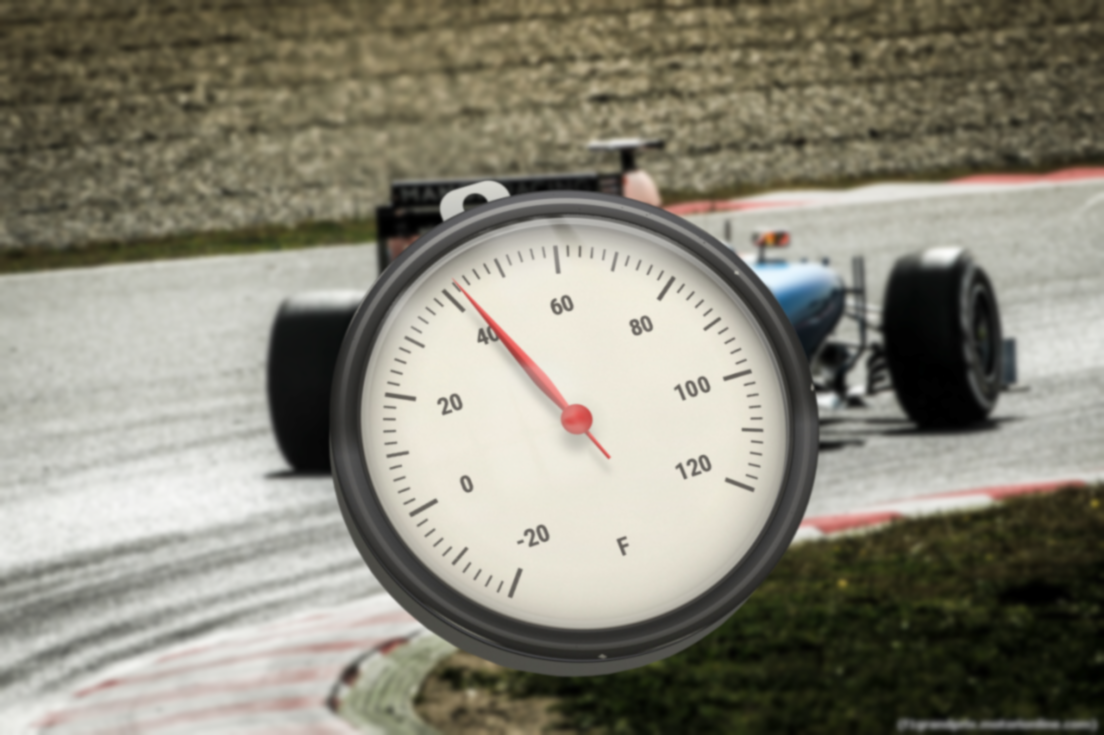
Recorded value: 42 °F
